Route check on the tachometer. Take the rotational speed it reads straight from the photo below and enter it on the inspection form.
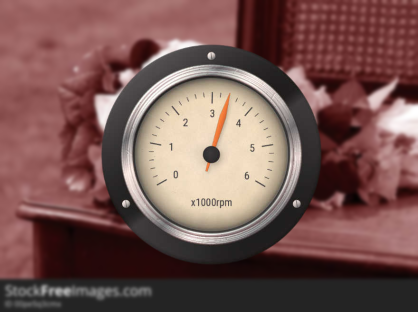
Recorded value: 3400 rpm
